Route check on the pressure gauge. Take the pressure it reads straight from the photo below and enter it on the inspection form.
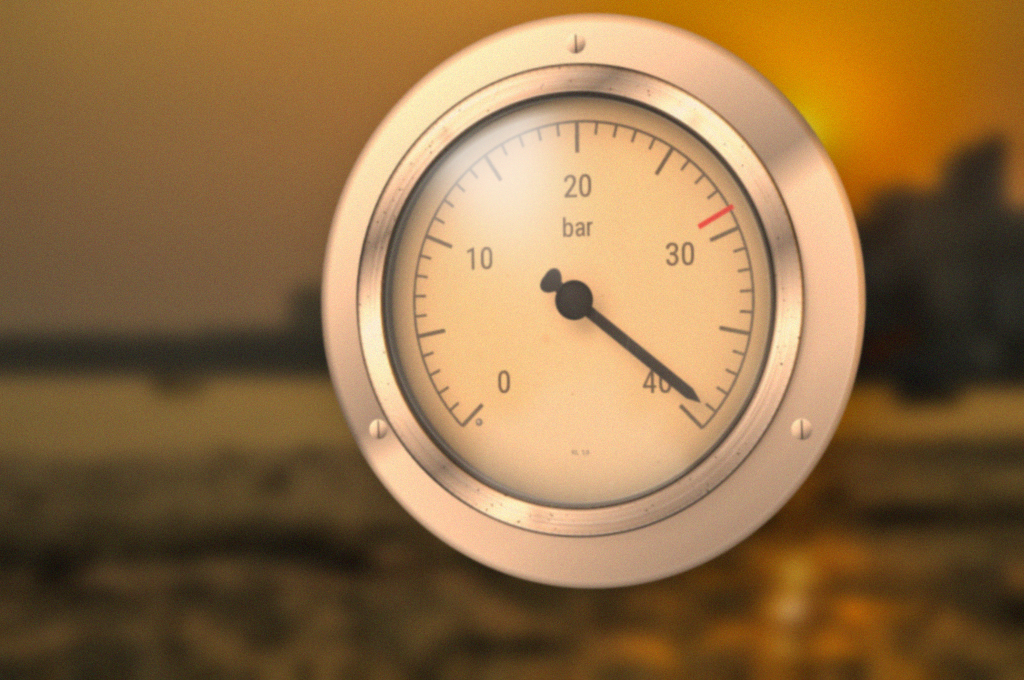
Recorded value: 39 bar
